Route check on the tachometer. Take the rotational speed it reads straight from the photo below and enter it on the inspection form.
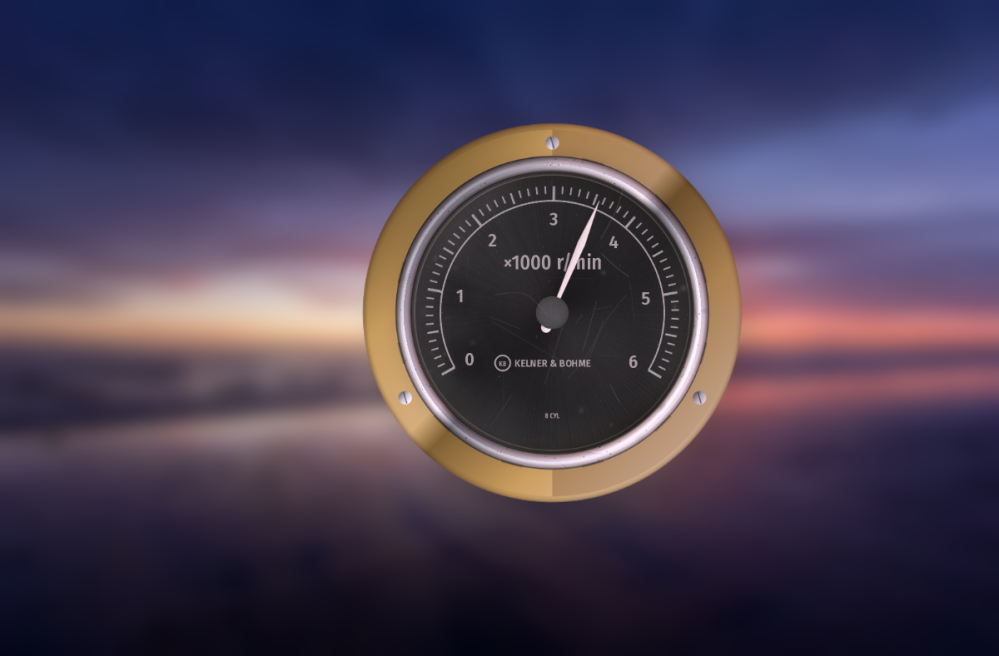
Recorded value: 3550 rpm
